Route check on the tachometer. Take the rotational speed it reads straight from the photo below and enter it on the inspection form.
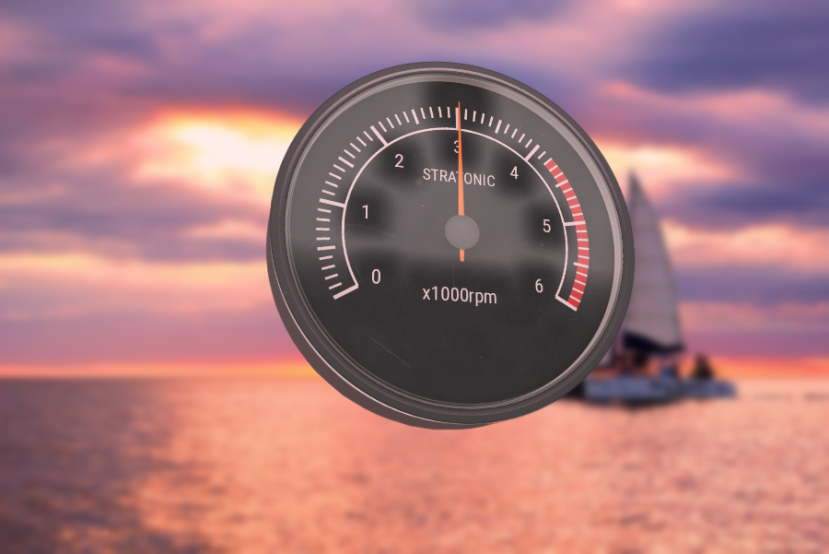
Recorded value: 3000 rpm
